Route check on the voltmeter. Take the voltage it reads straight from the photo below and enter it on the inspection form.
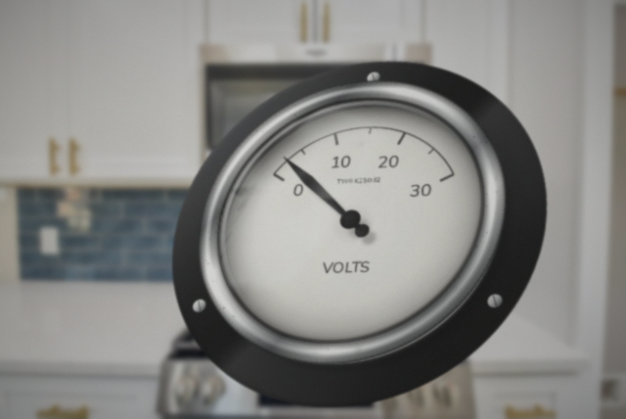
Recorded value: 2.5 V
